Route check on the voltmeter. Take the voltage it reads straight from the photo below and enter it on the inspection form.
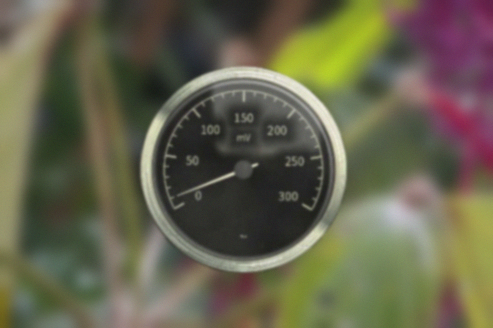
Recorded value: 10 mV
